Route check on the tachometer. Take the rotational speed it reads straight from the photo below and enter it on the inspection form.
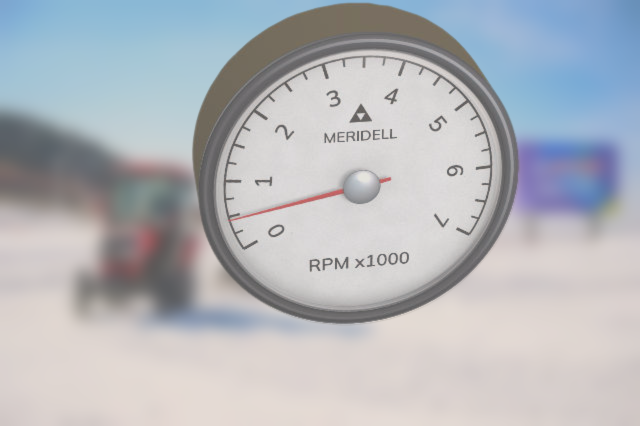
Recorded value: 500 rpm
